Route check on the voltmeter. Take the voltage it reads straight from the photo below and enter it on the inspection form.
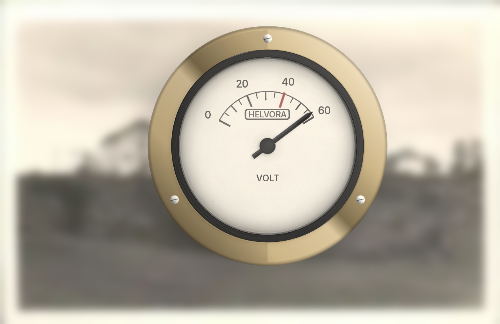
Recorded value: 57.5 V
